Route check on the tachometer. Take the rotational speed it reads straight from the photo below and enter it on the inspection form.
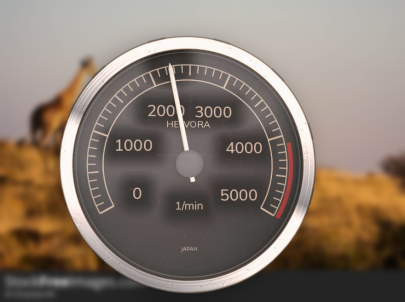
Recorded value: 2250 rpm
